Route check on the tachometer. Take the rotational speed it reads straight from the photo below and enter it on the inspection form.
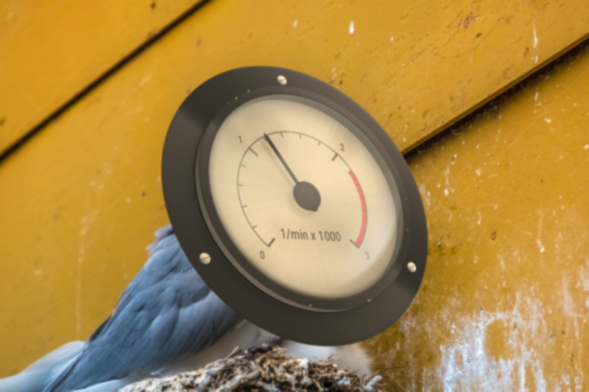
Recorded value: 1200 rpm
